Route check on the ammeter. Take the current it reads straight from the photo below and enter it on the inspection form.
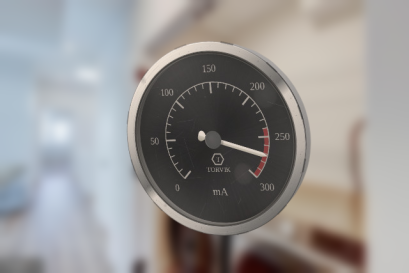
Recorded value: 270 mA
